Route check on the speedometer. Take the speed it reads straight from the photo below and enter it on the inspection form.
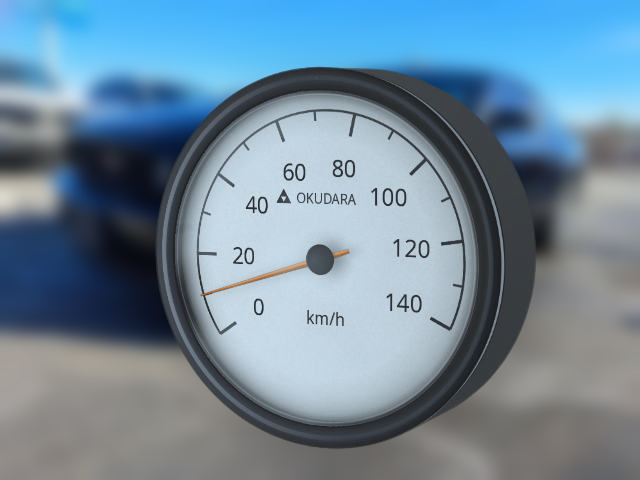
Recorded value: 10 km/h
